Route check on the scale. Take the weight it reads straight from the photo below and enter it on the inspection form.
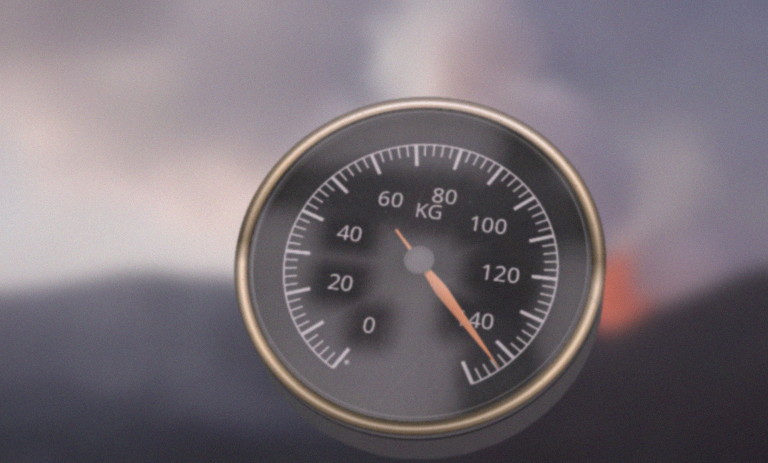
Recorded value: 144 kg
